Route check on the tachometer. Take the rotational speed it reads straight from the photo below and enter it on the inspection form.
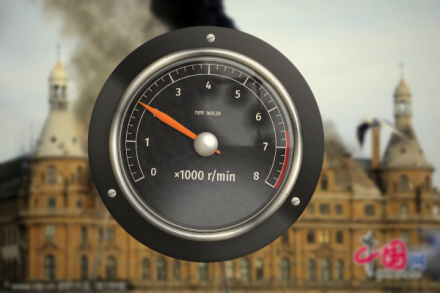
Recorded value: 2000 rpm
